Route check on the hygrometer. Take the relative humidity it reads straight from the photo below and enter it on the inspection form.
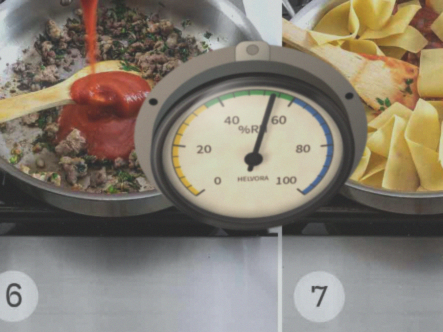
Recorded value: 54 %
